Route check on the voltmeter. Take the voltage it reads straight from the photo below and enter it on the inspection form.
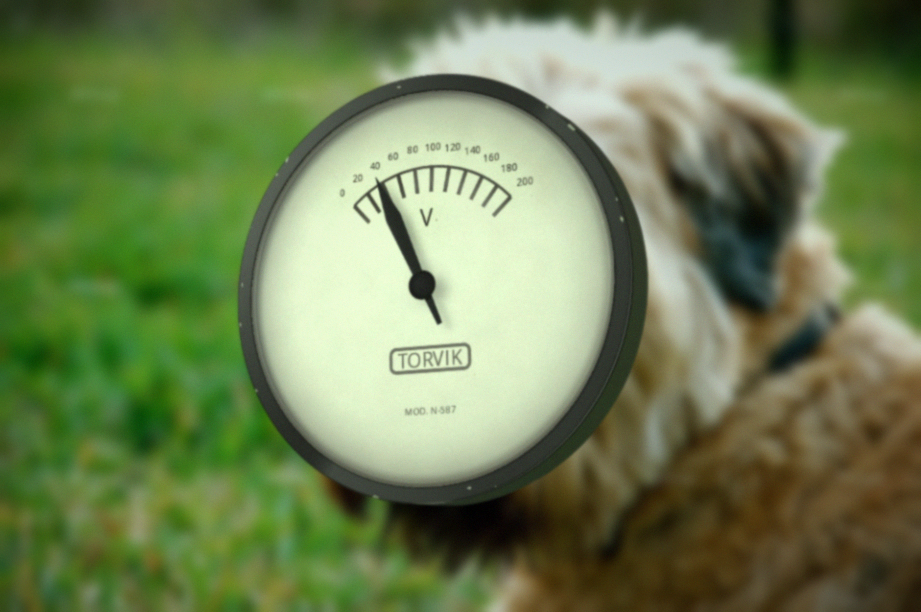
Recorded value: 40 V
